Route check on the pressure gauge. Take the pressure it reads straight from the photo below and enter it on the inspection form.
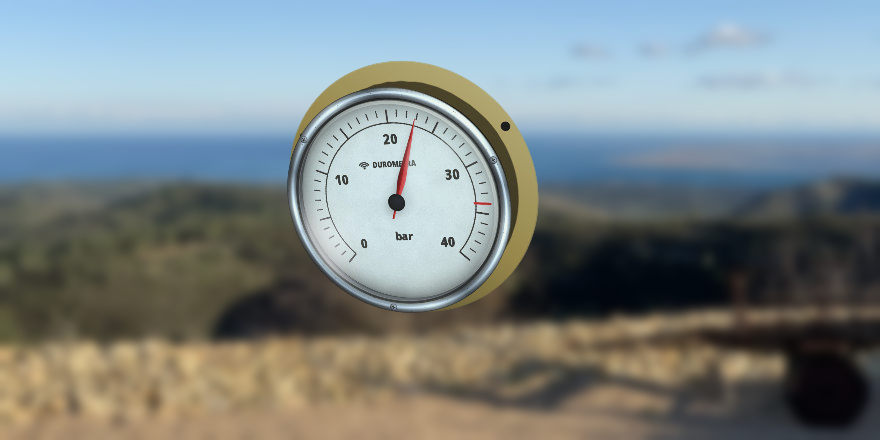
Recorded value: 23 bar
